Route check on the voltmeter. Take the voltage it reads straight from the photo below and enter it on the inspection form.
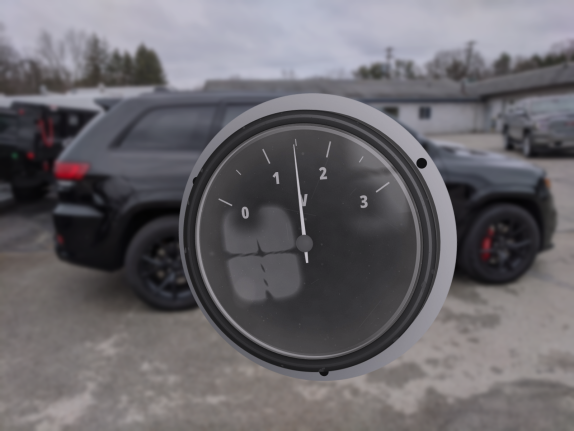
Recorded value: 1.5 V
